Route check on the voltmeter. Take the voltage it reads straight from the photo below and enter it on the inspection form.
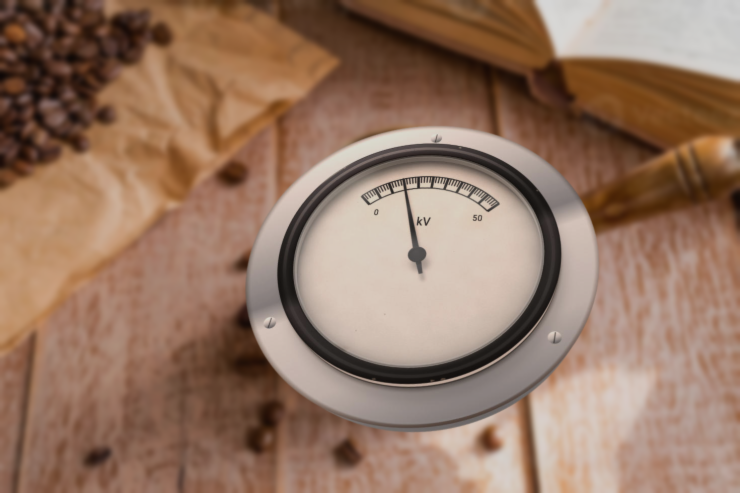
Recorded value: 15 kV
